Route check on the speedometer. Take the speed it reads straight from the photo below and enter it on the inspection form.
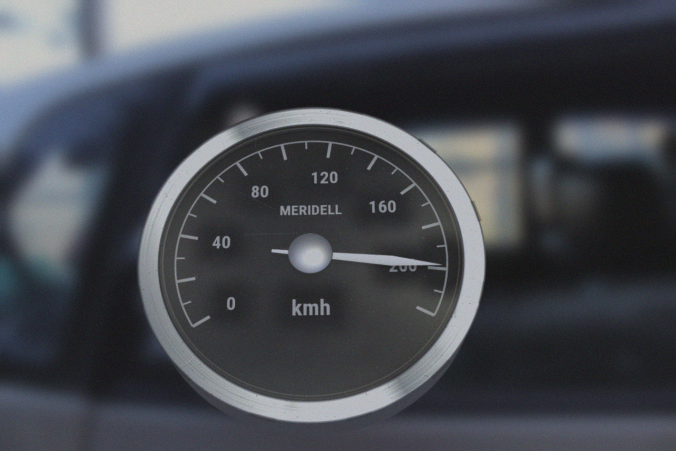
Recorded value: 200 km/h
